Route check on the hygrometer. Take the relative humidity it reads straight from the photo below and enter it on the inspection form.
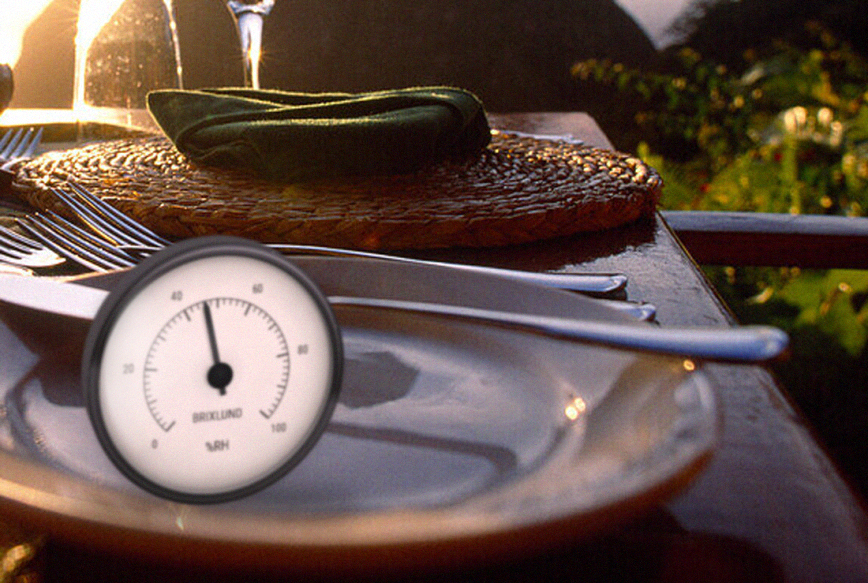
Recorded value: 46 %
